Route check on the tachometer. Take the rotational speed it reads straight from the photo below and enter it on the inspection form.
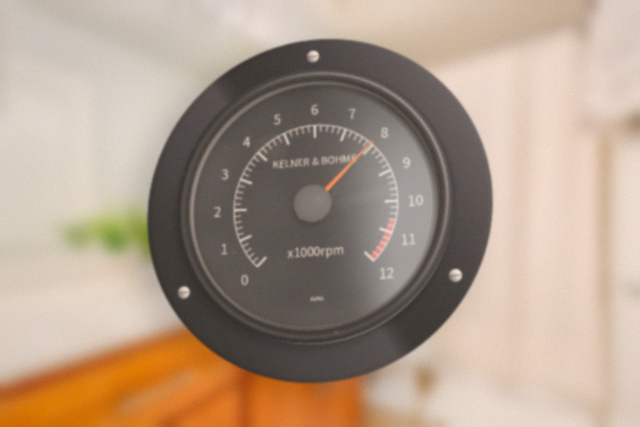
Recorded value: 8000 rpm
